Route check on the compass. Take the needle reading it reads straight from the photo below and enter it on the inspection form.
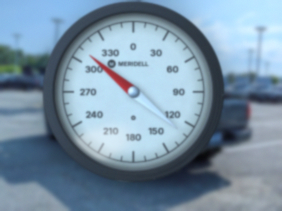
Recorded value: 310 °
